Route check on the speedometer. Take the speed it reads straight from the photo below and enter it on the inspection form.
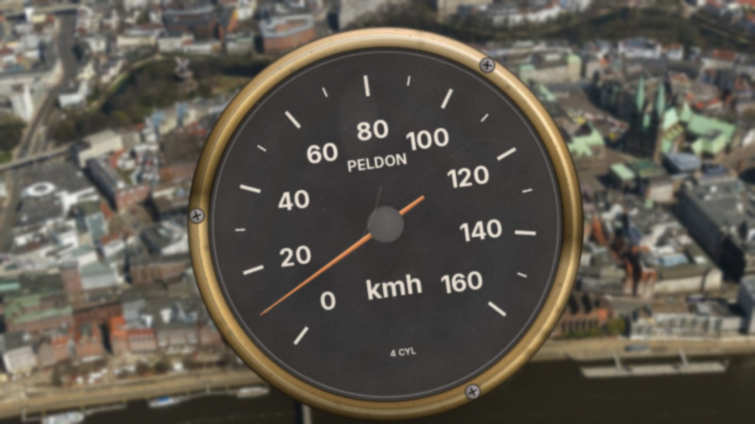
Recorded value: 10 km/h
